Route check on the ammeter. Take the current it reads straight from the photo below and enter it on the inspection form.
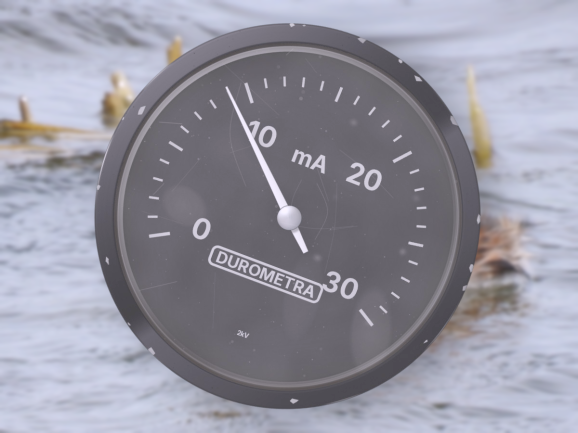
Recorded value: 9 mA
